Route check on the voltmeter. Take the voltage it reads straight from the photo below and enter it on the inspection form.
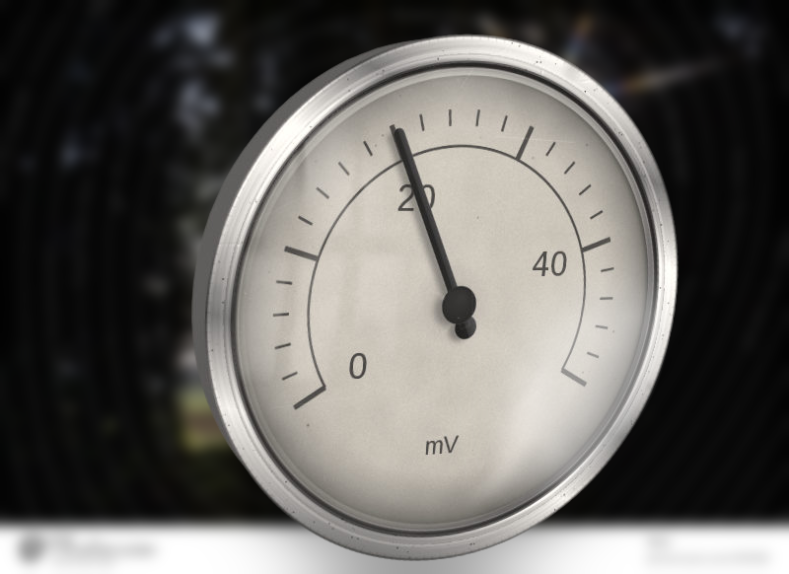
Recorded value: 20 mV
